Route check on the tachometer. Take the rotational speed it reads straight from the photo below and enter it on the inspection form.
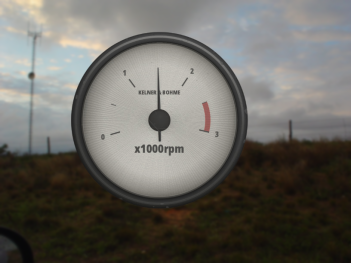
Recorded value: 1500 rpm
